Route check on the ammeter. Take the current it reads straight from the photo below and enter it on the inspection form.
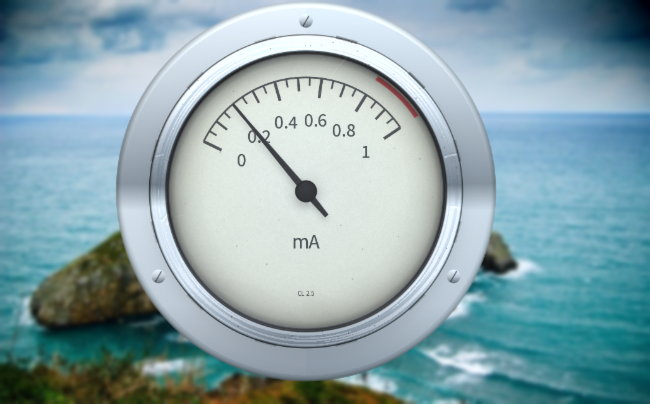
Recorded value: 0.2 mA
